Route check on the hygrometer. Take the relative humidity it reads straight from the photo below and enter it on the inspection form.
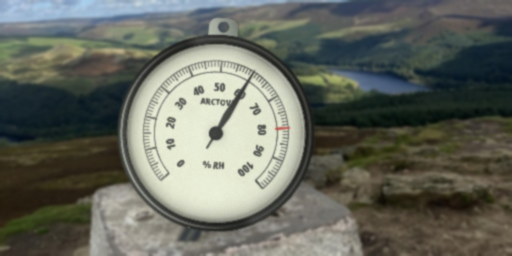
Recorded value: 60 %
